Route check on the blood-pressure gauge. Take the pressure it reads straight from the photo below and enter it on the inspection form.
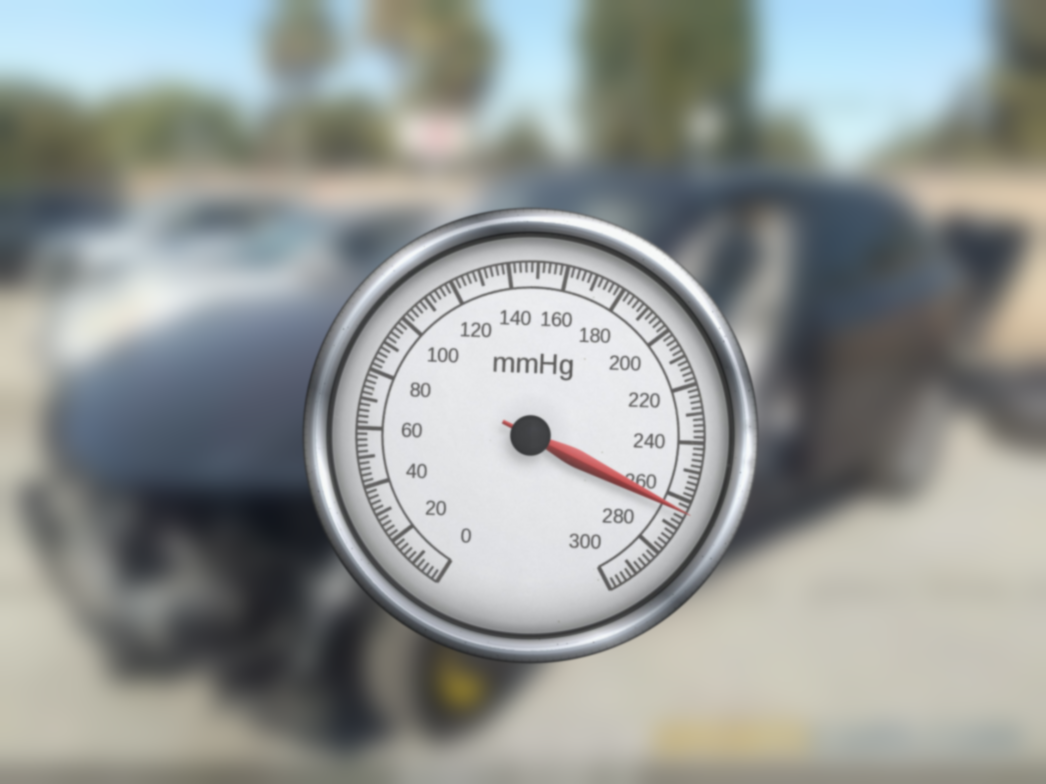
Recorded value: 264 mmHg
